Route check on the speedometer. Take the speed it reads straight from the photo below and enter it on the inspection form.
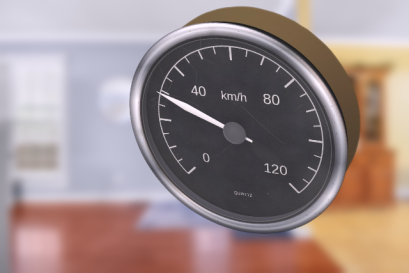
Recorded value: 30 km/h
